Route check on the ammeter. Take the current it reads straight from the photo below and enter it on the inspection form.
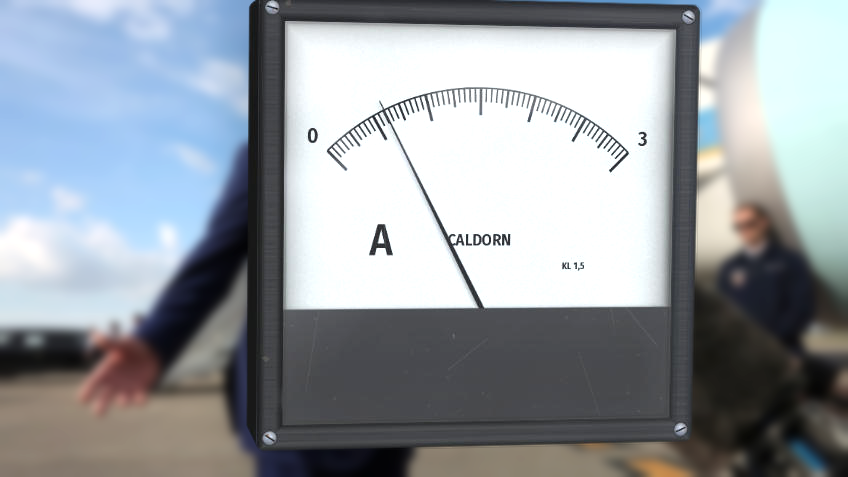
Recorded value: 0.6 A
